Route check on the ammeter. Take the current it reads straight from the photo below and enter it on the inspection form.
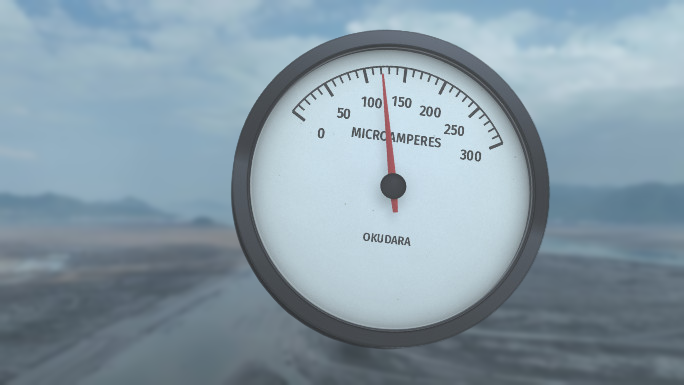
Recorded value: 120 µA
